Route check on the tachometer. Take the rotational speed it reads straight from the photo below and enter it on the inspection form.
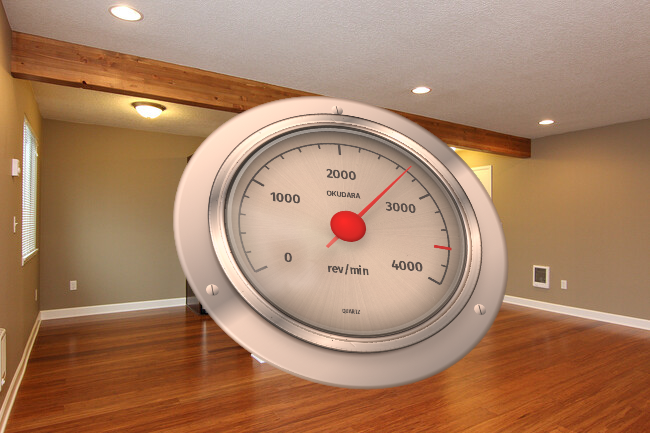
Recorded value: 2700 rpm
